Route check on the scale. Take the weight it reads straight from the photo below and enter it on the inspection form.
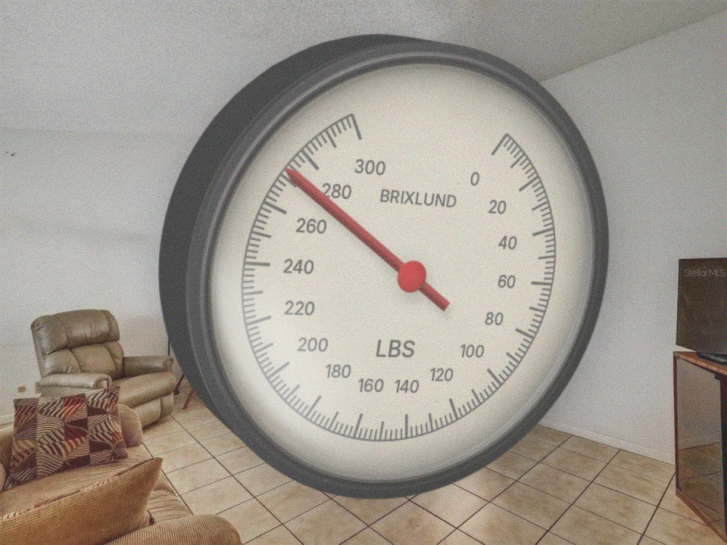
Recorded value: 272 lb
